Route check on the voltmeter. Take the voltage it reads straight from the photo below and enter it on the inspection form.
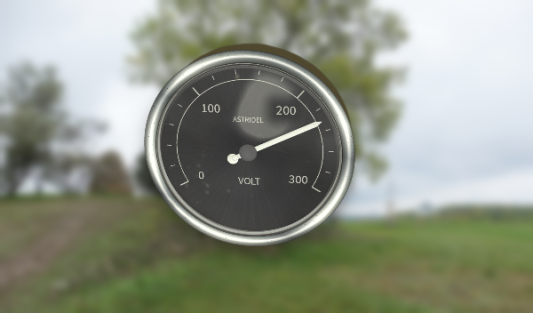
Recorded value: 230 V
